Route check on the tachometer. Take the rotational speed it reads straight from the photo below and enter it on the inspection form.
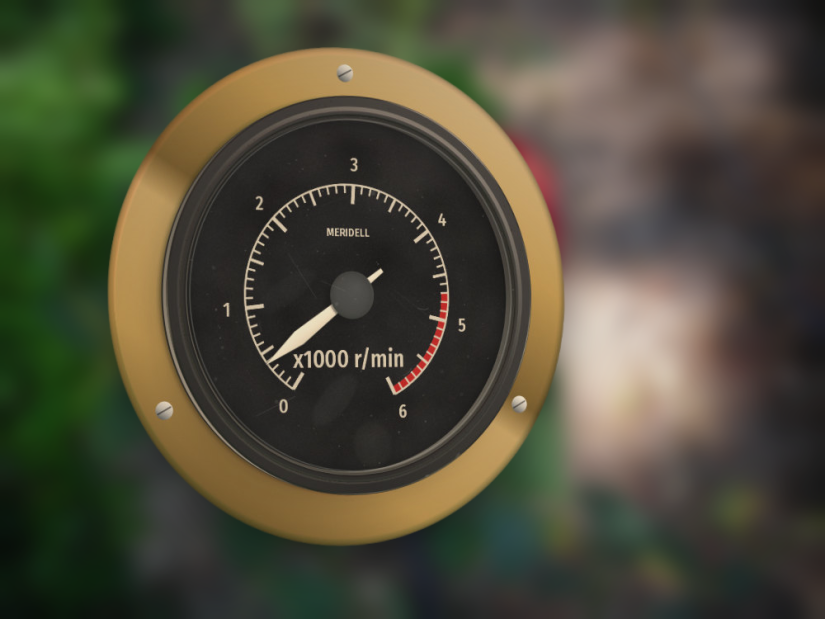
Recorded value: 400 rpm
